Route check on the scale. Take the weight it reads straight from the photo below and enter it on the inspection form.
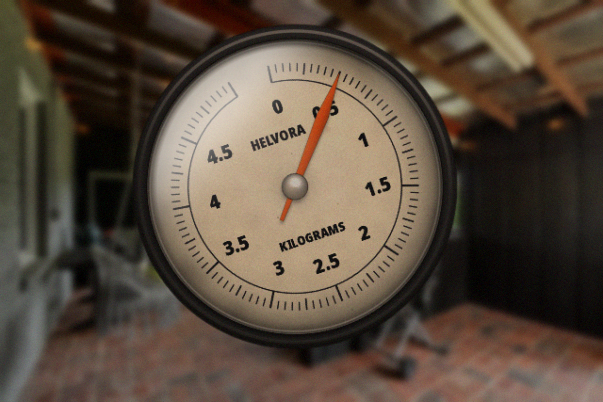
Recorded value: 0.5 kg
